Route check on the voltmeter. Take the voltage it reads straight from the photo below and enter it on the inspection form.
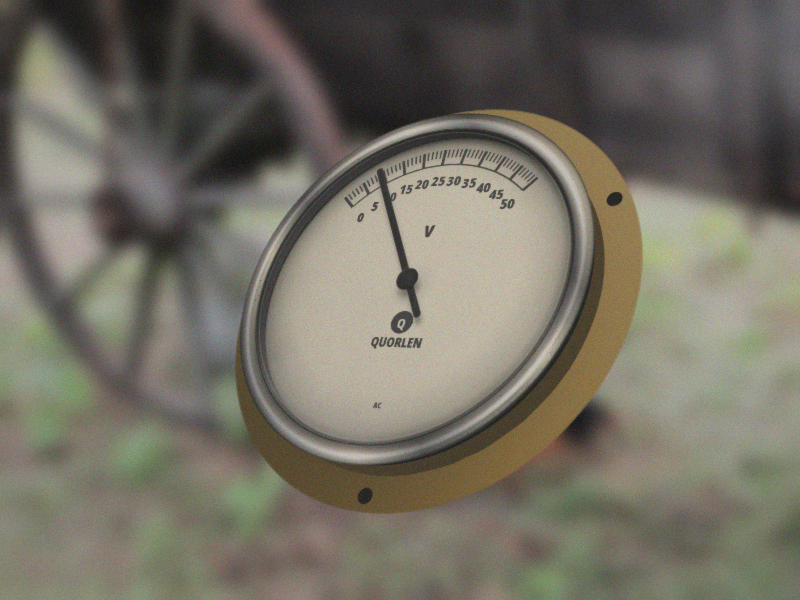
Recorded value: 10 V
